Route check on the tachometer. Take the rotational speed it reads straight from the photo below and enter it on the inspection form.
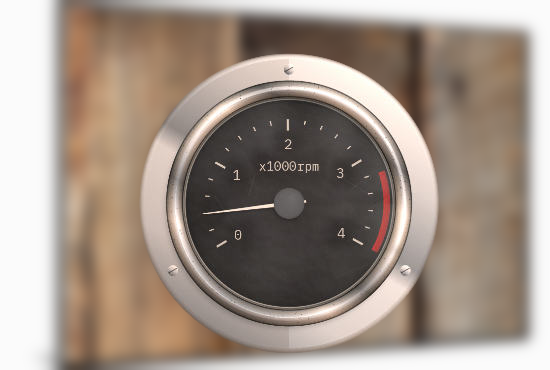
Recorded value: 400 rpm
